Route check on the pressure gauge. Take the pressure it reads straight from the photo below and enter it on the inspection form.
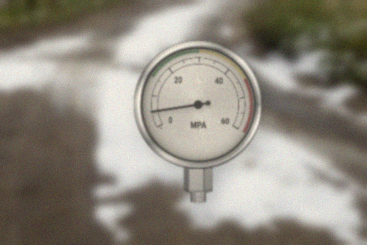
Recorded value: 5 MPa
